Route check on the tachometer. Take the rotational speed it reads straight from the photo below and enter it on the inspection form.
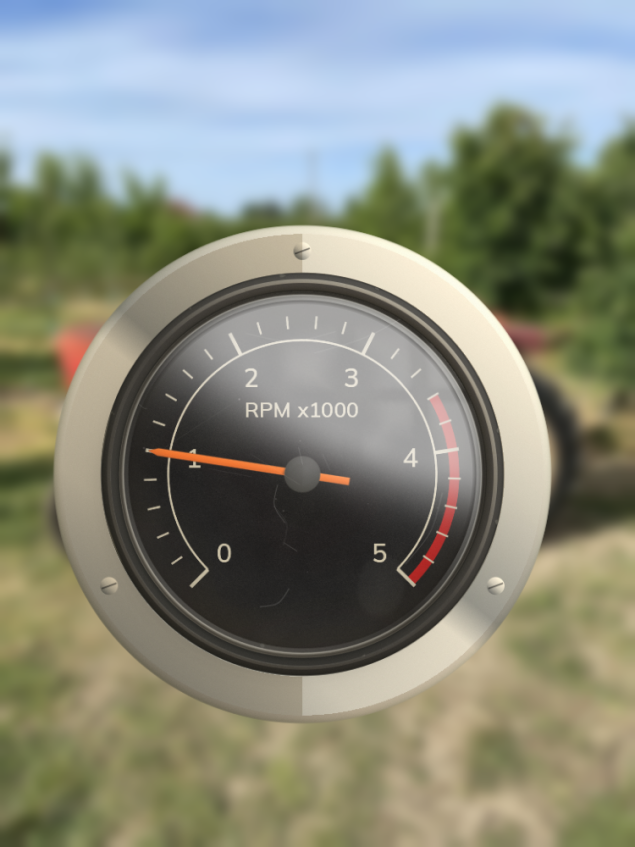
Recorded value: 1000 rpm
